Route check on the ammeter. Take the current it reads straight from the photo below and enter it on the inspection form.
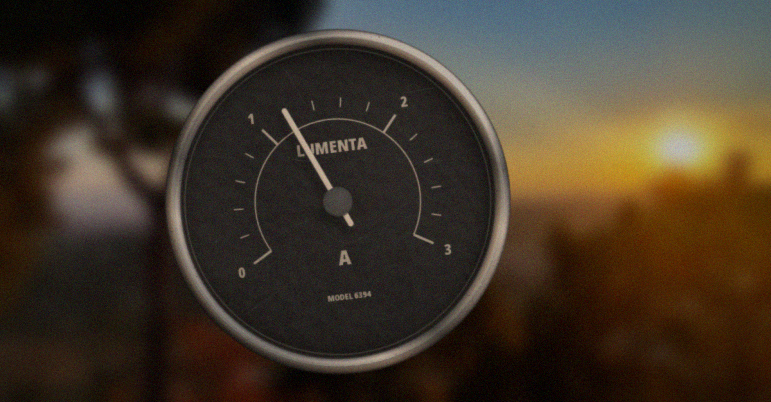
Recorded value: 1.2 A
